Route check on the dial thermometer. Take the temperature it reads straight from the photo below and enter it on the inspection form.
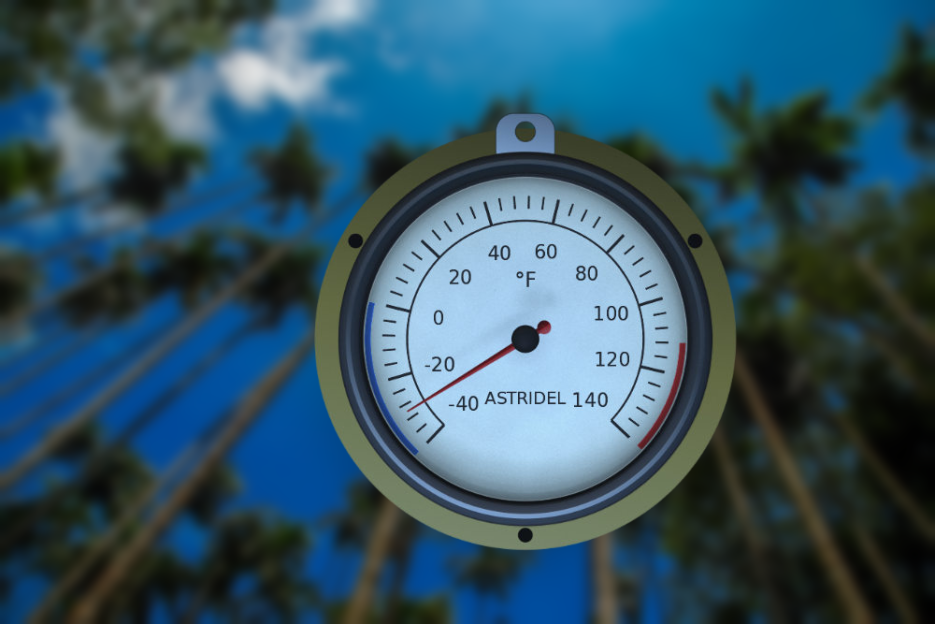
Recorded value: -30 °F
